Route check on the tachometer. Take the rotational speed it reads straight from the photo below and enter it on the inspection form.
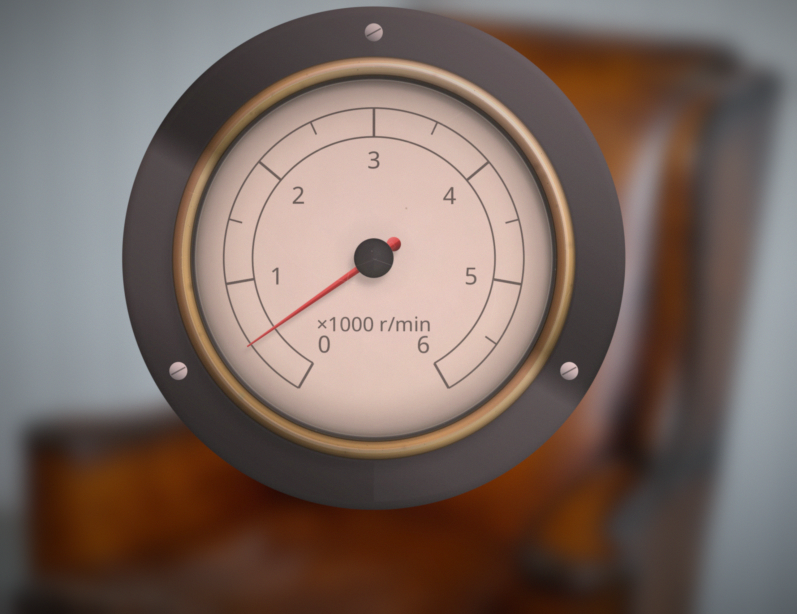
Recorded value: 500 rpm
